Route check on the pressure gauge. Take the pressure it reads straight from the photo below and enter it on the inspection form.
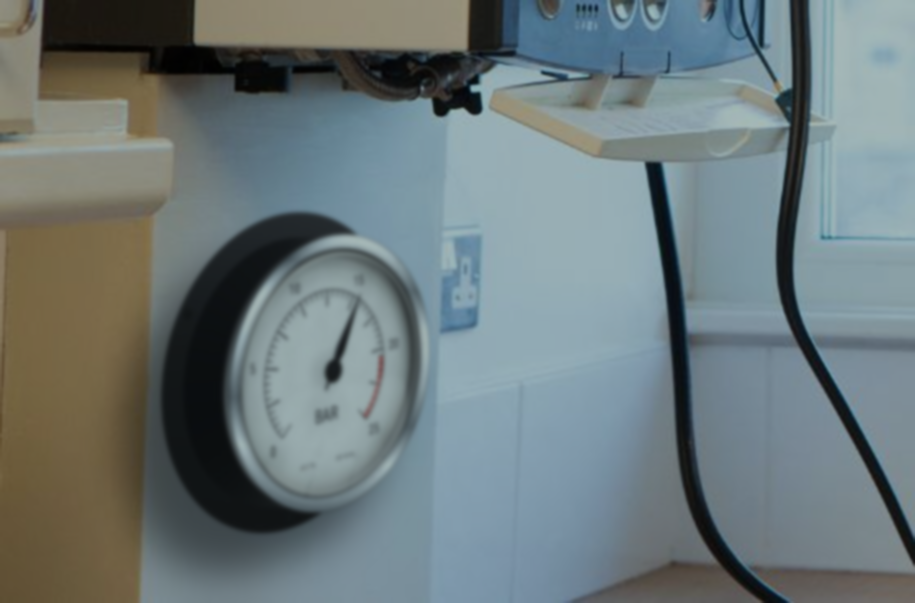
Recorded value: 15 bar
